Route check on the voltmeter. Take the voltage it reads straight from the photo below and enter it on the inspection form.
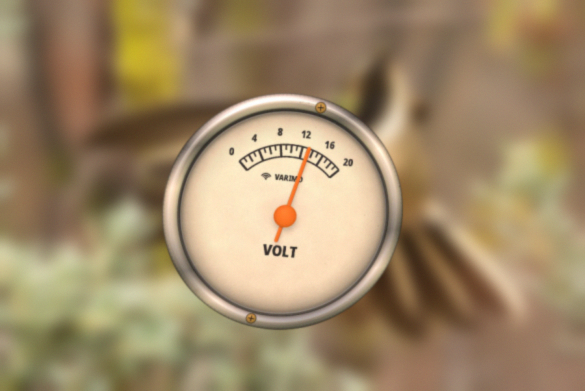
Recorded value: 13 V
